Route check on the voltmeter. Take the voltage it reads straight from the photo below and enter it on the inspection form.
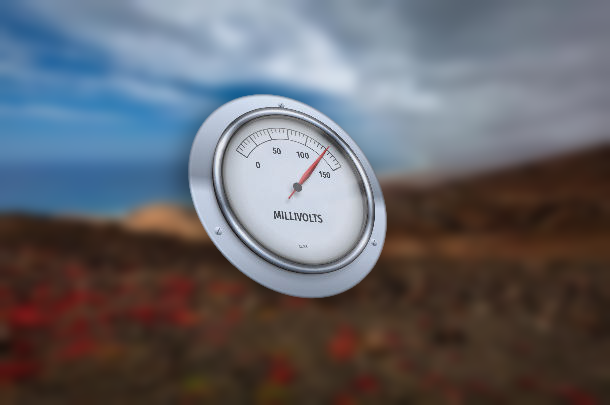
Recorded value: 125 mV
